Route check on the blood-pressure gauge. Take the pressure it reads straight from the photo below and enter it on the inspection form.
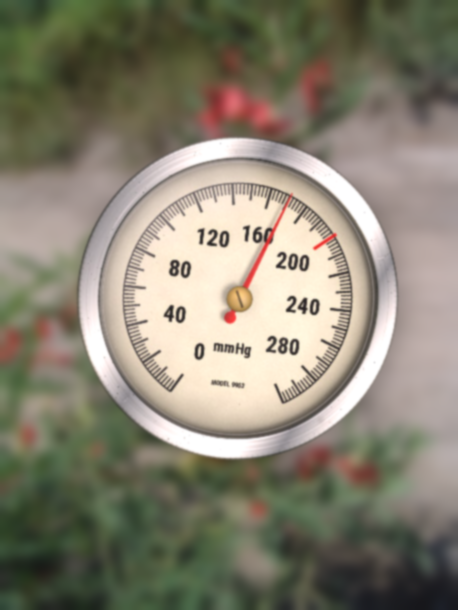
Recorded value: 170 mmHg
